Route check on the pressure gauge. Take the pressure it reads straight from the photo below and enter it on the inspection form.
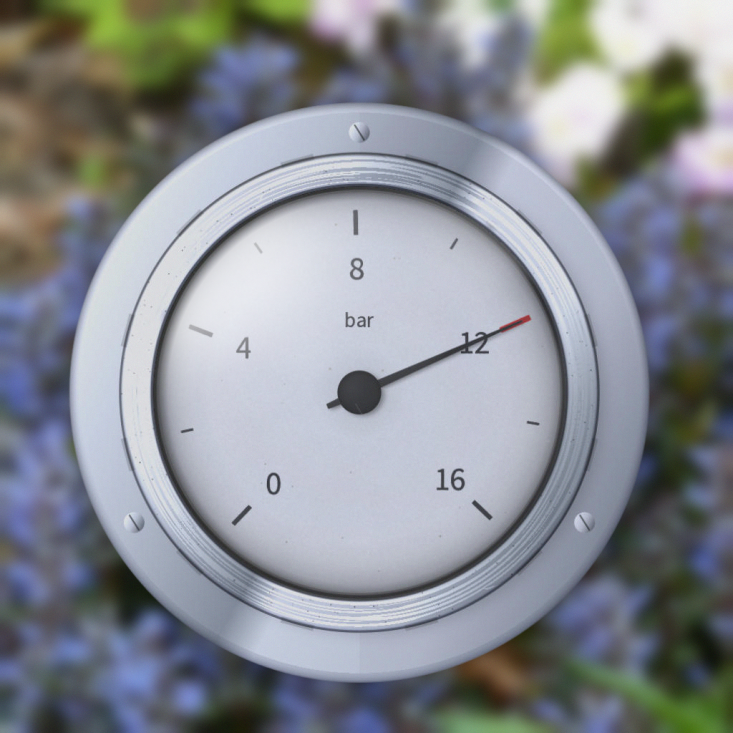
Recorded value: 12 bar
